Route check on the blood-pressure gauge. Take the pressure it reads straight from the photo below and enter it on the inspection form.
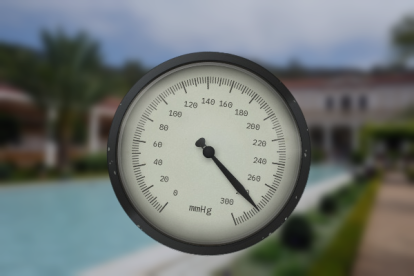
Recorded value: 280 mmHg
